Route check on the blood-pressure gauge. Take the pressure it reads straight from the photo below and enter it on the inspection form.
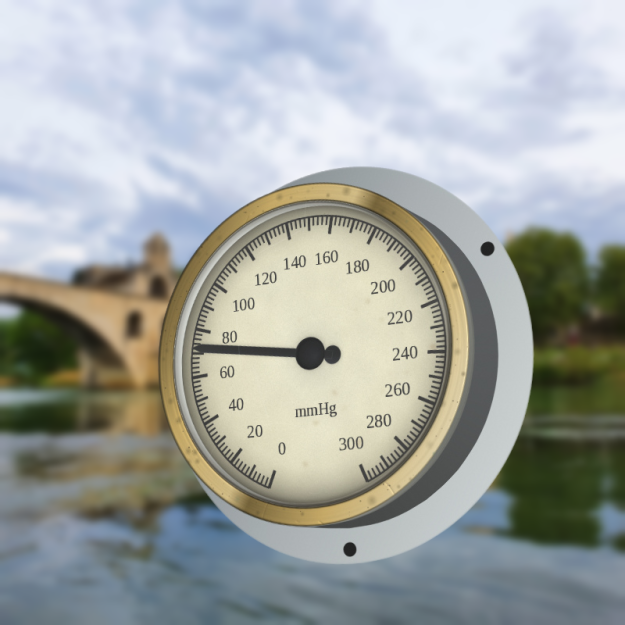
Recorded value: 72 mmHg
